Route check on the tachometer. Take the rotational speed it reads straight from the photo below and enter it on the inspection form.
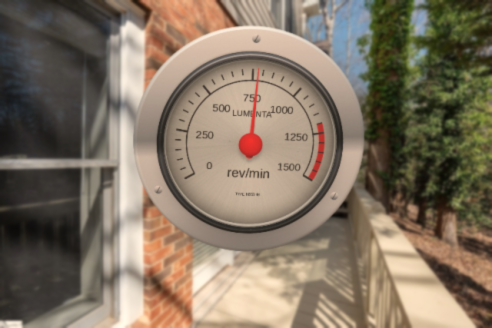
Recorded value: 775 rpm
